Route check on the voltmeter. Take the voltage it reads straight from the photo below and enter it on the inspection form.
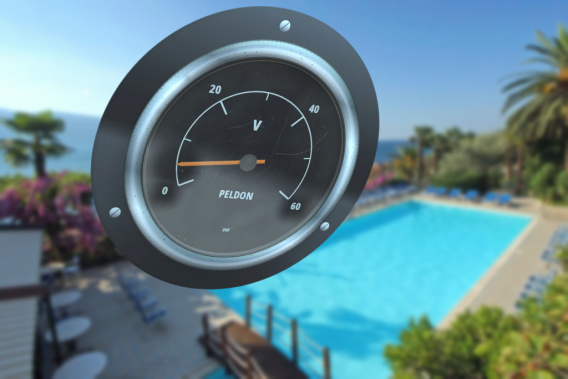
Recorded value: 5 V
